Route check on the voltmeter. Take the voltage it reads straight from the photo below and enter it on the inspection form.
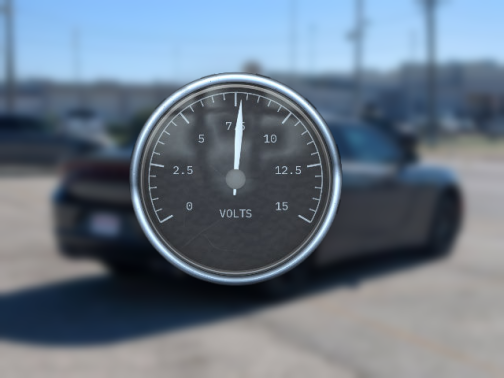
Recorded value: 7.75 V
